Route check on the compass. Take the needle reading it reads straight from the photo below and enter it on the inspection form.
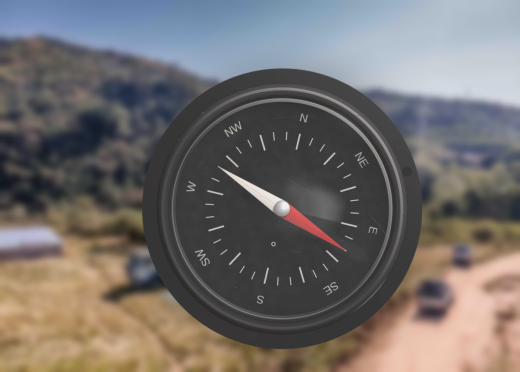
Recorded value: 110 °
